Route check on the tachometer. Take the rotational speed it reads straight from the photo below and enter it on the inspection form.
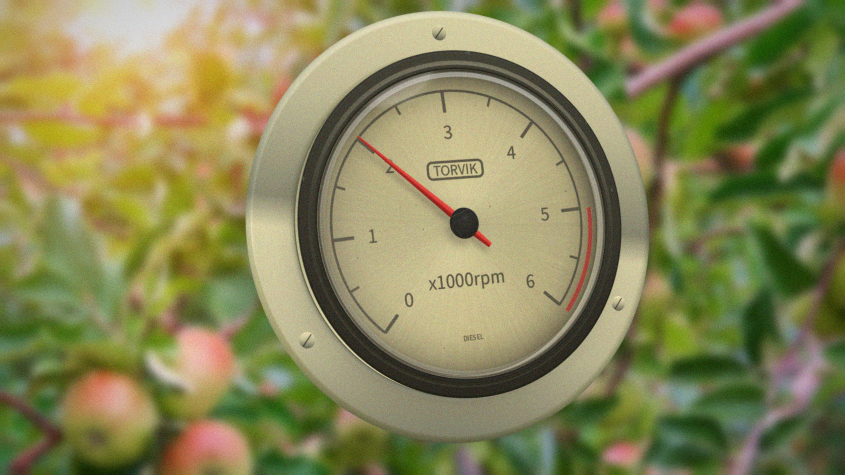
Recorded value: 2000 rpm
